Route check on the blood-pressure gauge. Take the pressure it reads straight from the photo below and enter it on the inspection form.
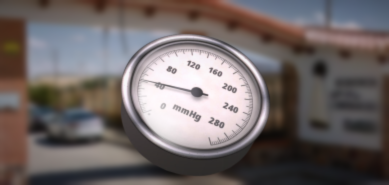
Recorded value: 40 mmHg
